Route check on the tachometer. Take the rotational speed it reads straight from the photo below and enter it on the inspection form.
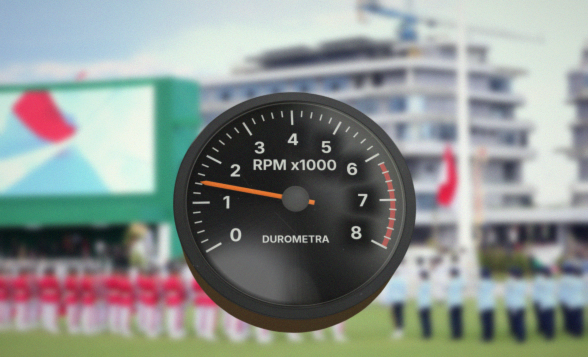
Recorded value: 1400 rpm
